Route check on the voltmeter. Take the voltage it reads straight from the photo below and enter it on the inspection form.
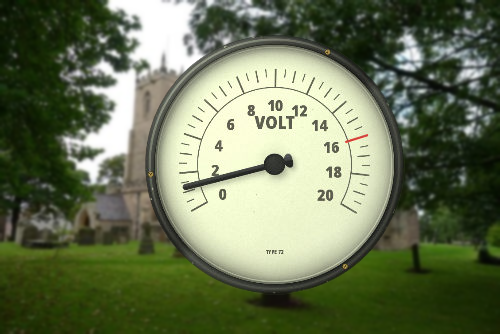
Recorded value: 1.25 V
